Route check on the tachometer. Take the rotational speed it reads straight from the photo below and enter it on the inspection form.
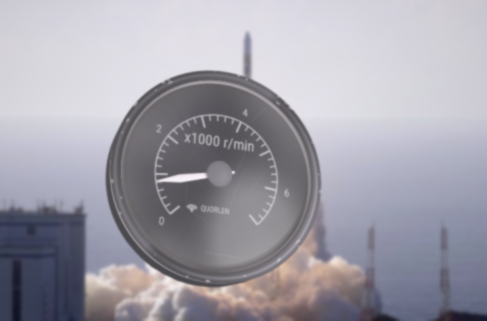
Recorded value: 800 rpm
